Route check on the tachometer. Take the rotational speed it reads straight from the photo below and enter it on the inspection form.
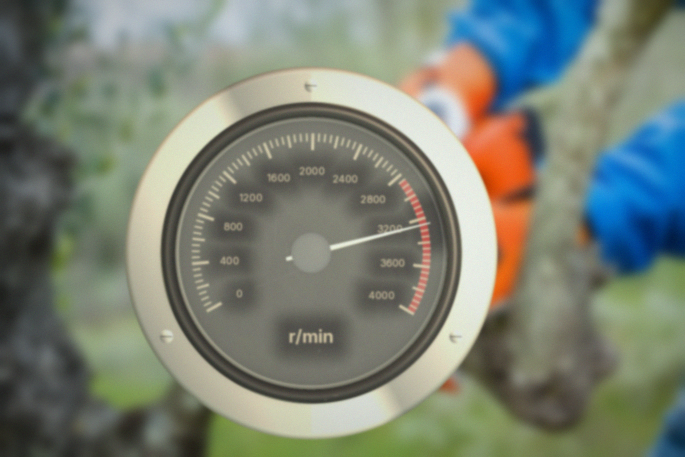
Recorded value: 3250 rpm
